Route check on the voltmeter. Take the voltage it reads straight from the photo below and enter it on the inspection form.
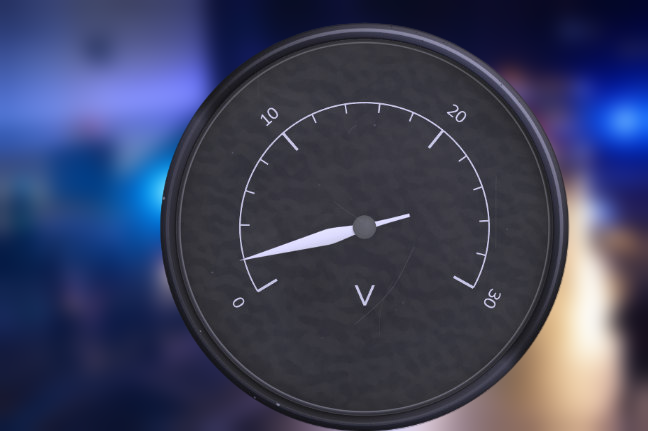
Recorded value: 2 V
